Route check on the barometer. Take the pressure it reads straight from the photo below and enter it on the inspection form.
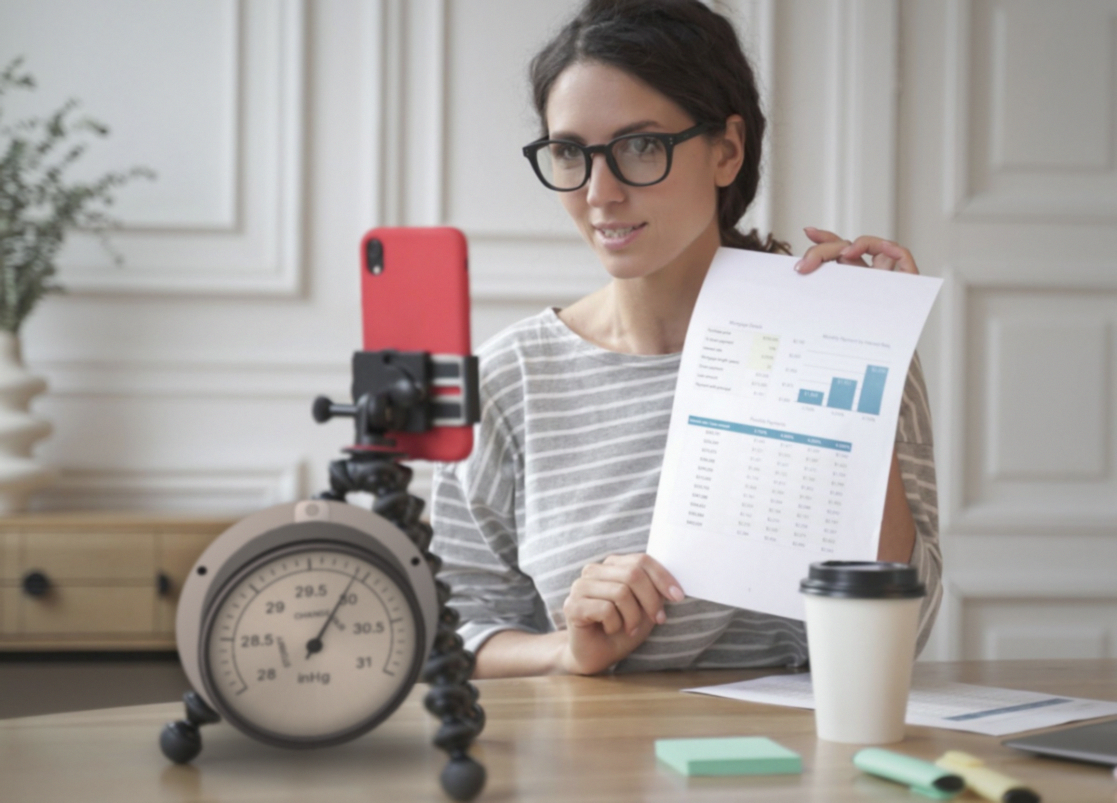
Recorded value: 29.9 inHg
